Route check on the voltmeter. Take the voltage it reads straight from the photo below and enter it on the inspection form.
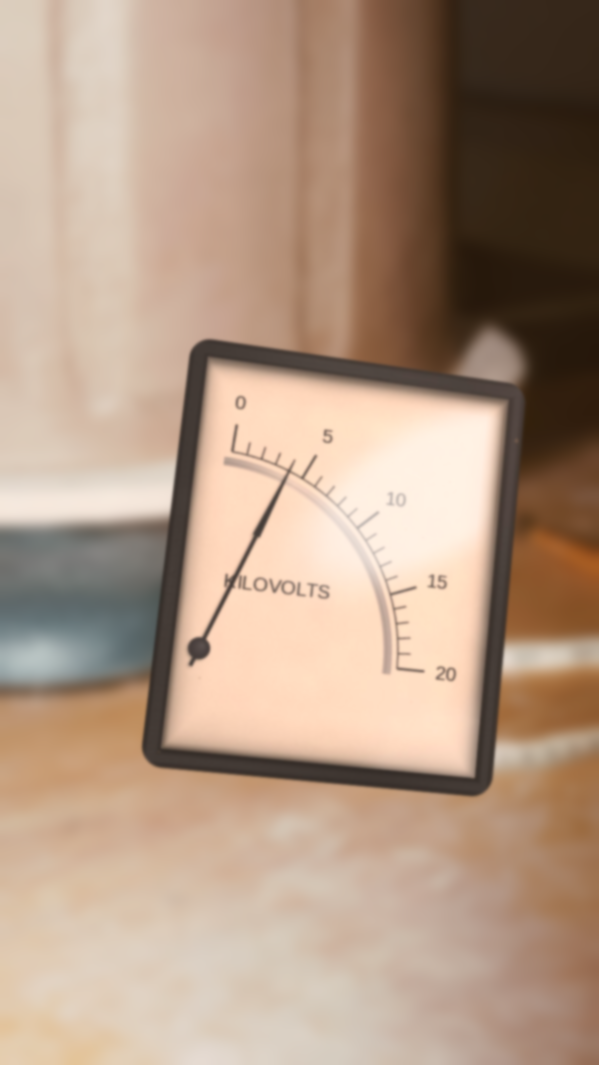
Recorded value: 4 kV
